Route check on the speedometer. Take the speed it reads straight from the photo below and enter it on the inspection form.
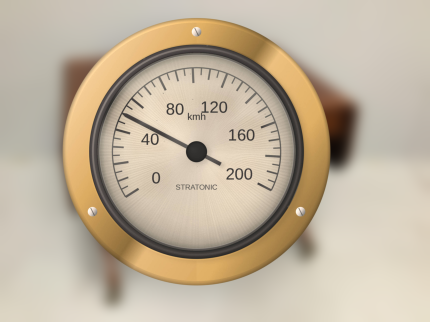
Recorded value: 50 km/h
